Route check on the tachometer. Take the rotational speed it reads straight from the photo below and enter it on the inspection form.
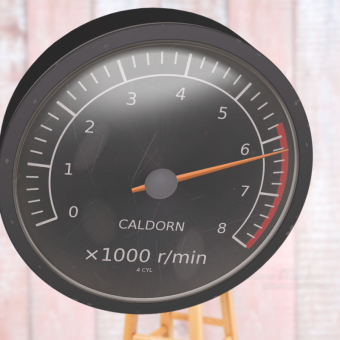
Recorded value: 6200 rpm
